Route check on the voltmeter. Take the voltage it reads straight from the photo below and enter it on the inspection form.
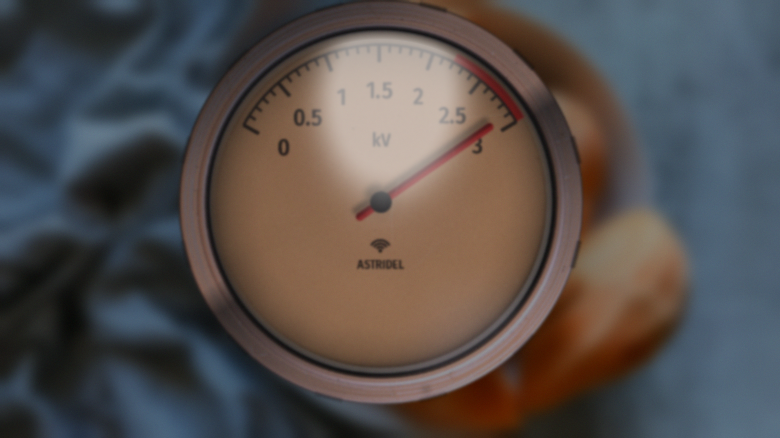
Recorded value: 2.9 kV
